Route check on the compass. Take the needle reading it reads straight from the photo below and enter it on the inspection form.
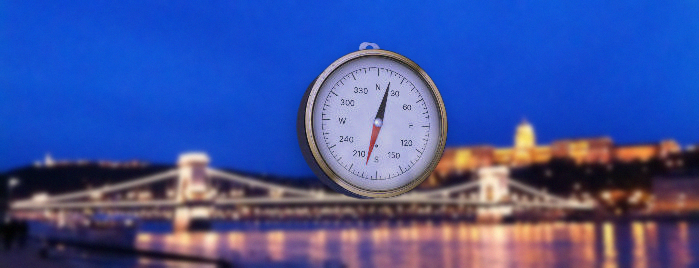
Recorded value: 195 °
